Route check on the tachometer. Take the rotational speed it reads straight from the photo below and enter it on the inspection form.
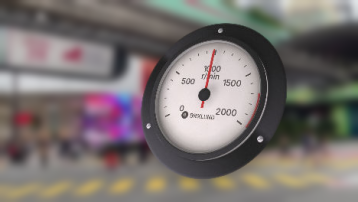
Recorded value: 1000 rpm
